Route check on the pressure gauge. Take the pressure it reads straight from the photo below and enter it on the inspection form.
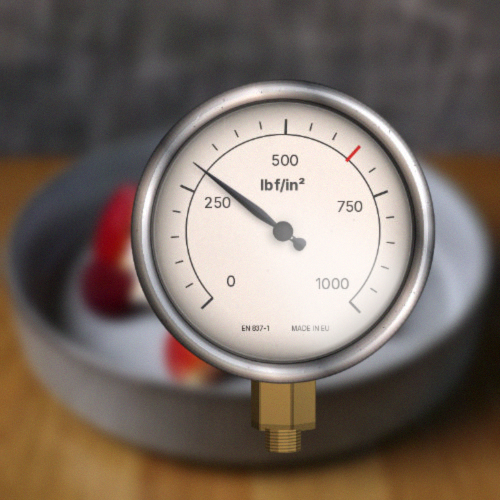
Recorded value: 300 psi
